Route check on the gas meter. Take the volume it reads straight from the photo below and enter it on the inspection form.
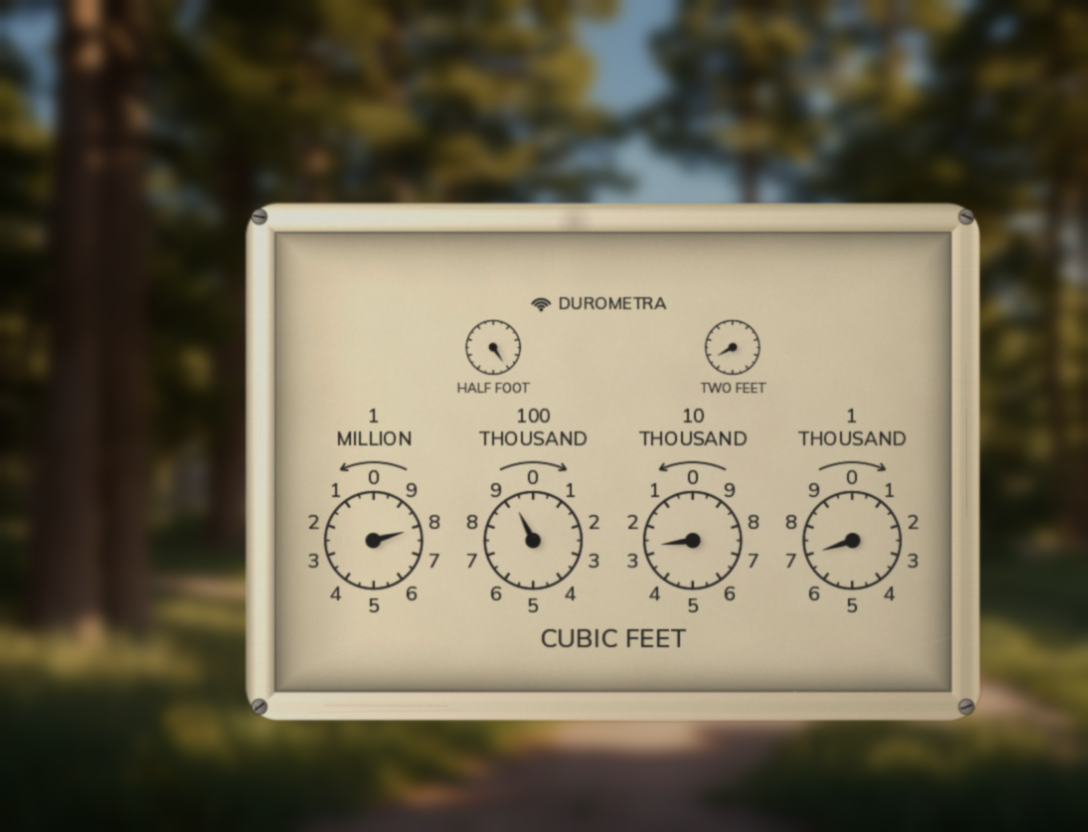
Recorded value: 792700 ft³
